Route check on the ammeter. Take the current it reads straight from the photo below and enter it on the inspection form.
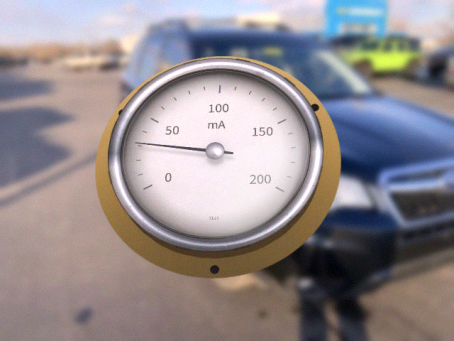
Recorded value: 30 mA
